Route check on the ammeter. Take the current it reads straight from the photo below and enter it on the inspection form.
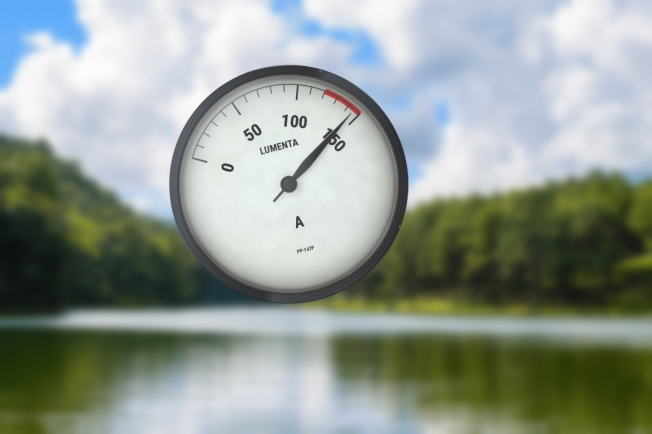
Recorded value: 145 A
